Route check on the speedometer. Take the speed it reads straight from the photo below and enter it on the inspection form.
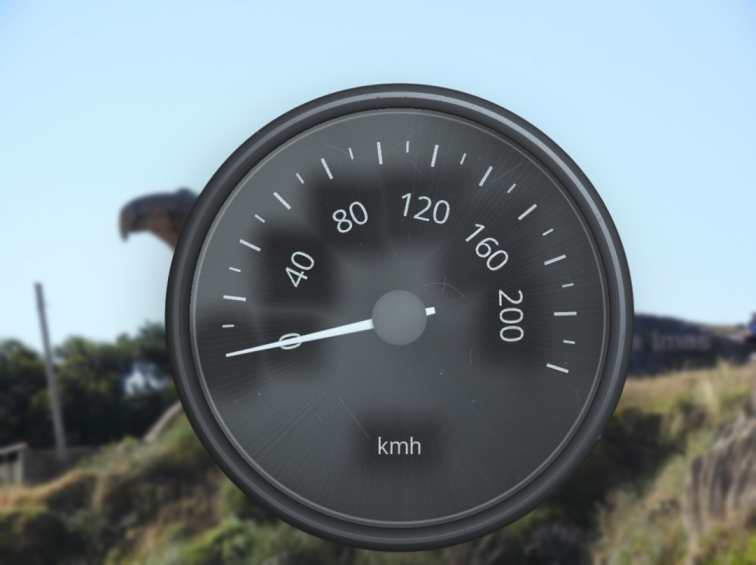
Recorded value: 0 km/h
